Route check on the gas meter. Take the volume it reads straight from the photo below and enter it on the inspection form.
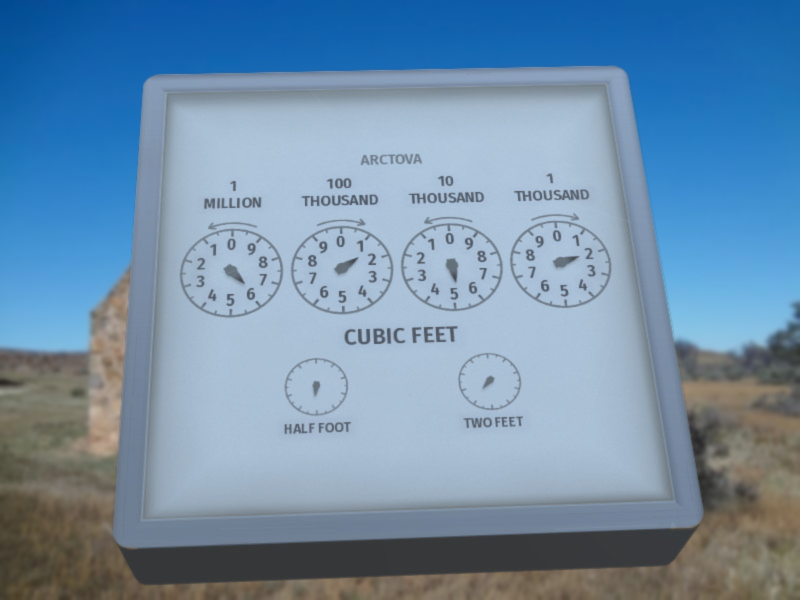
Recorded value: 615200 ft³
